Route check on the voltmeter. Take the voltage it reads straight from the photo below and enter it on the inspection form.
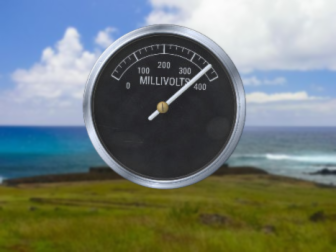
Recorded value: 360 mV
